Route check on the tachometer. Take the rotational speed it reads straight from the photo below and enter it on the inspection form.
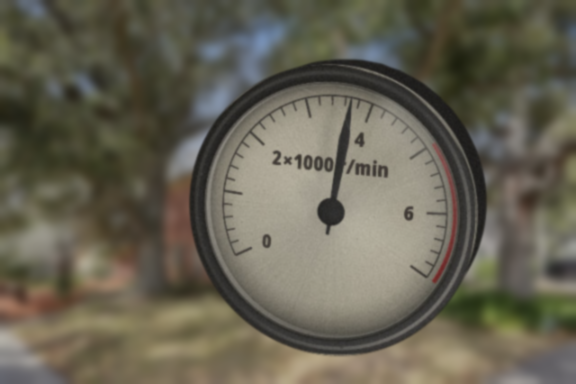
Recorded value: 3700 rpm
